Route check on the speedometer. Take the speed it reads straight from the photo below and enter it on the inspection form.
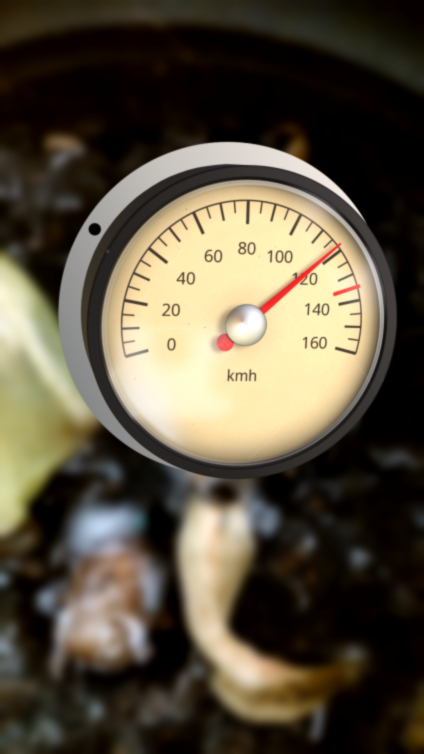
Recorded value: 117.5 km/h
